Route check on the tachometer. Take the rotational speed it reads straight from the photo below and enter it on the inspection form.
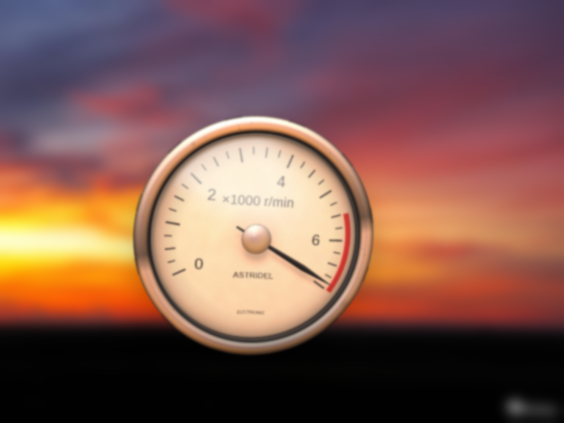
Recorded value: 6875 rpm
